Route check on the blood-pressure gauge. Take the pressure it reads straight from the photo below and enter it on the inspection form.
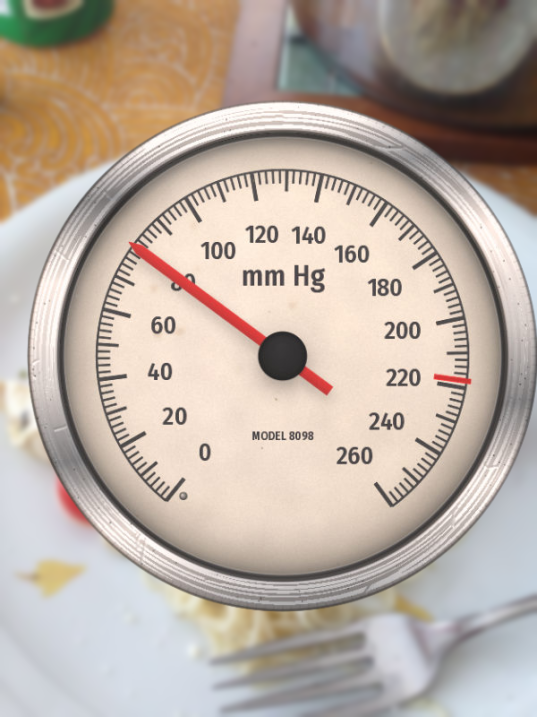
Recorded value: 80 mmHg
